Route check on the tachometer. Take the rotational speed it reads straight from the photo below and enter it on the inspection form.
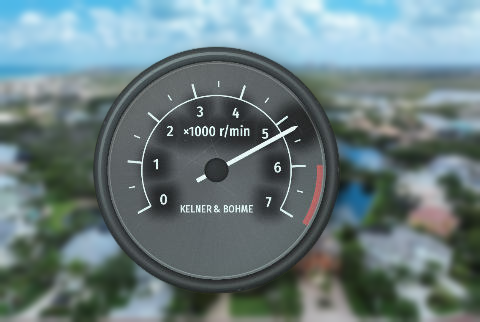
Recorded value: 5250 rpm
